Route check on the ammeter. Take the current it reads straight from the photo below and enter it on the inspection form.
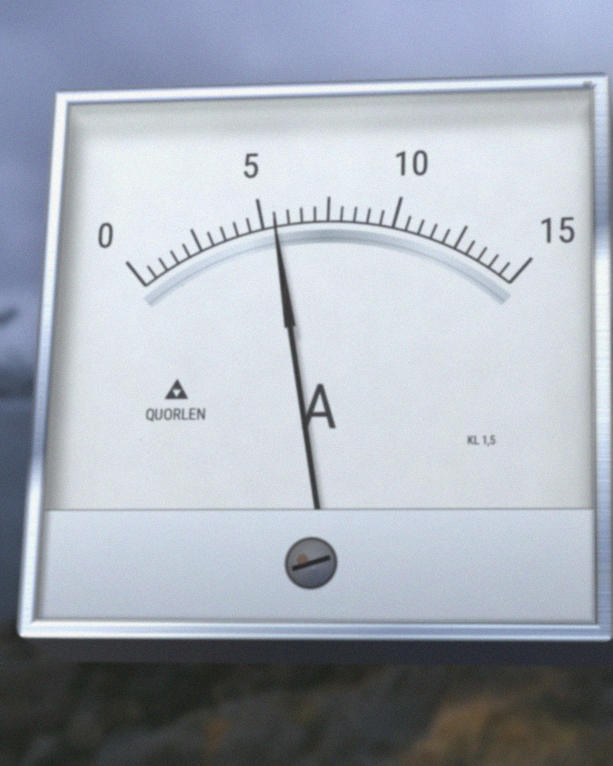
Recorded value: 5.5 A
